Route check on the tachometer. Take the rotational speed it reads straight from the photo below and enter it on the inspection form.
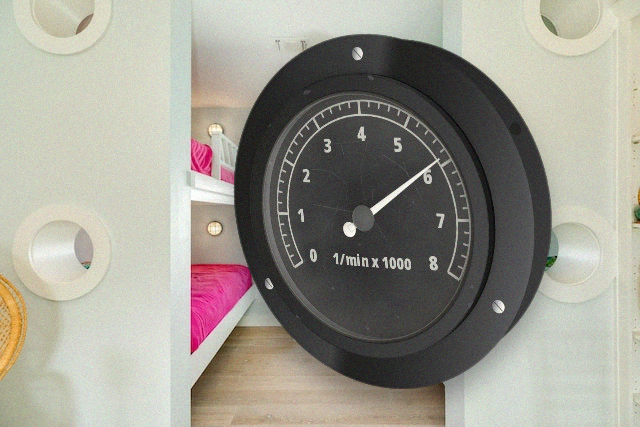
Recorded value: 5900 rpm
